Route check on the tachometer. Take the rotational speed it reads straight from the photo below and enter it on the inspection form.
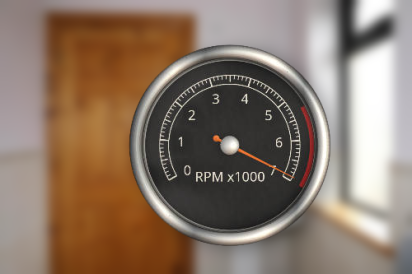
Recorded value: 6900 rpm
